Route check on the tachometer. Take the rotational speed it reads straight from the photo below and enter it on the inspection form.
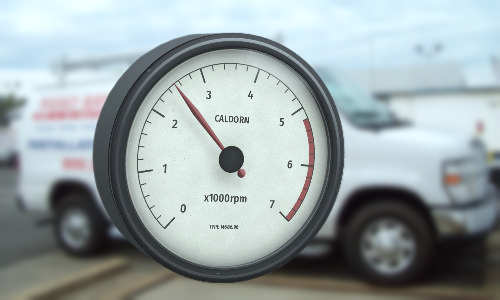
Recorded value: 2500 rpm
